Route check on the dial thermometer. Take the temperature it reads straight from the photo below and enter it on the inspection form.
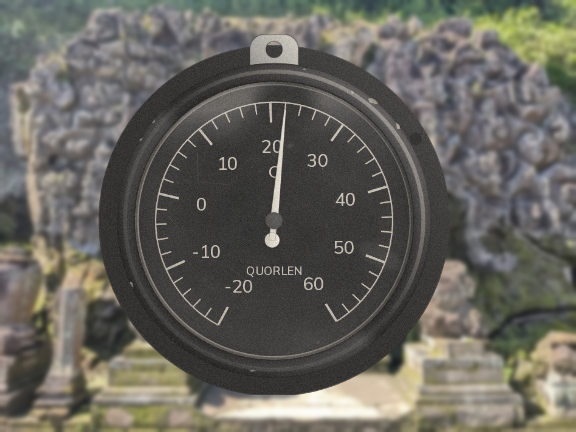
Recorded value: 22 °C
